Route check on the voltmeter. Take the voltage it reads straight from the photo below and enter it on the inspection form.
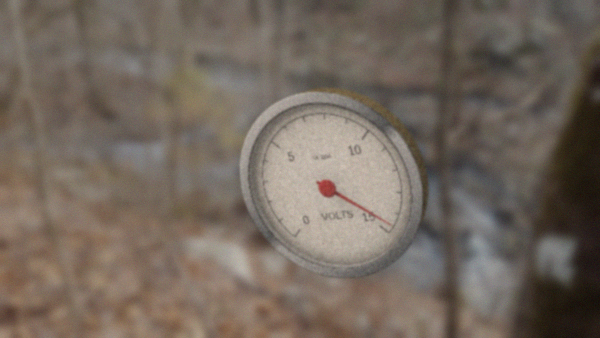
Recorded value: 14.5 V
